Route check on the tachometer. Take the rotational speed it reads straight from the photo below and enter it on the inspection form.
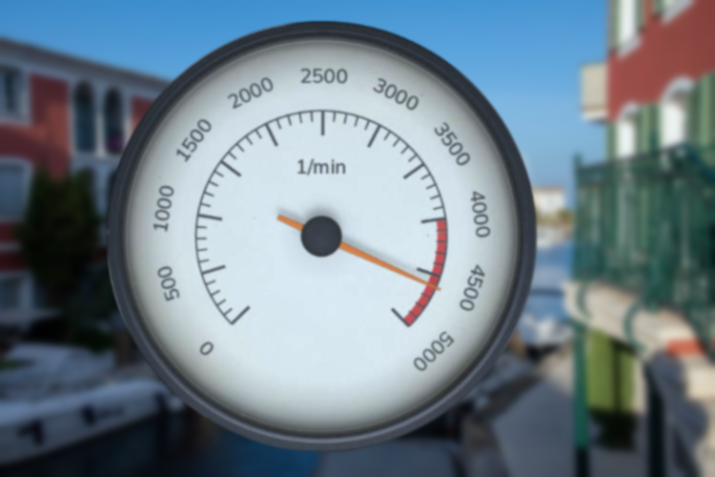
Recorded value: 4600 rpm
